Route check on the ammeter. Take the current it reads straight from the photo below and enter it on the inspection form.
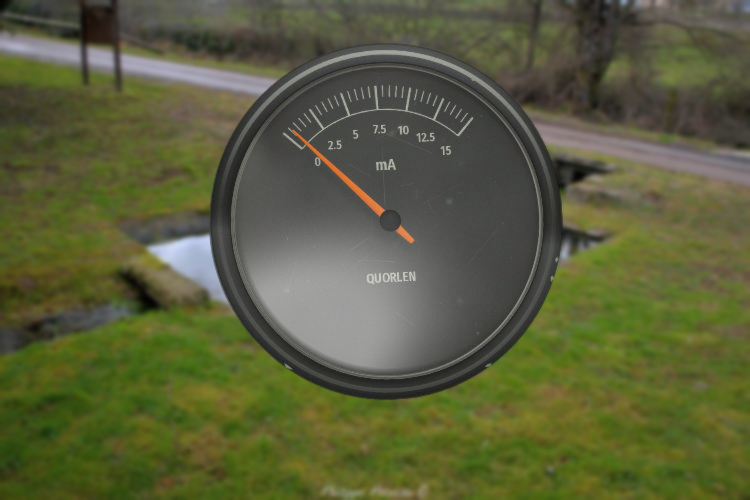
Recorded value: 0.5 mA
